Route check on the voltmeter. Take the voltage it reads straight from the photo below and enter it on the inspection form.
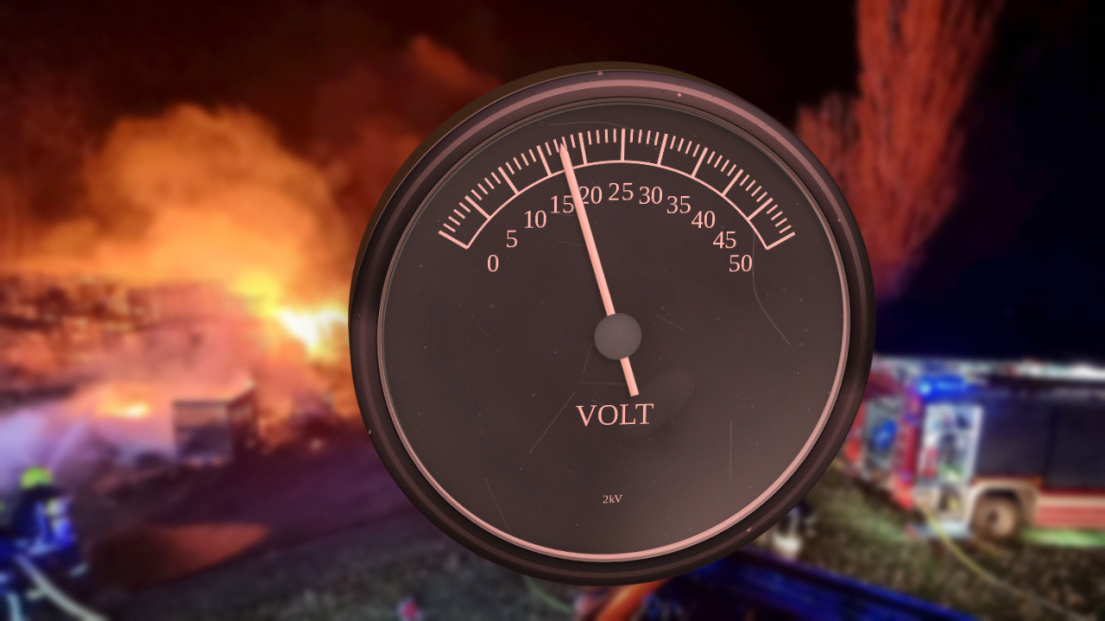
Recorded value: 17.5 V
